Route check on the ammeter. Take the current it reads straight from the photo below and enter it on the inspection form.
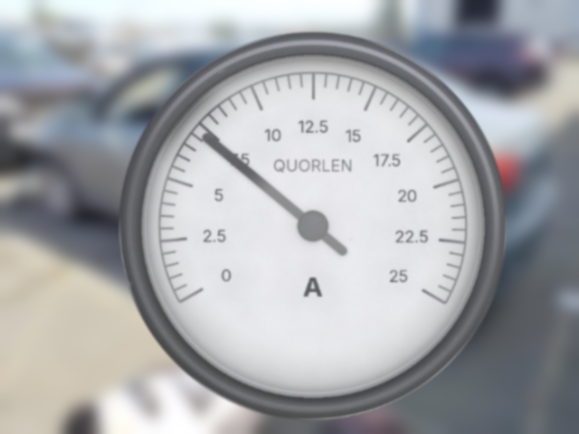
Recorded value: 7.25 A
